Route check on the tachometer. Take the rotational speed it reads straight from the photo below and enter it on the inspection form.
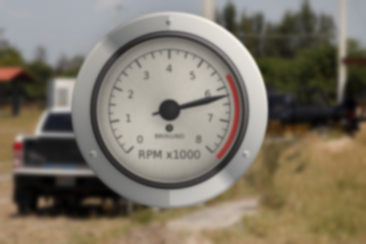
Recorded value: 6250 rpm
